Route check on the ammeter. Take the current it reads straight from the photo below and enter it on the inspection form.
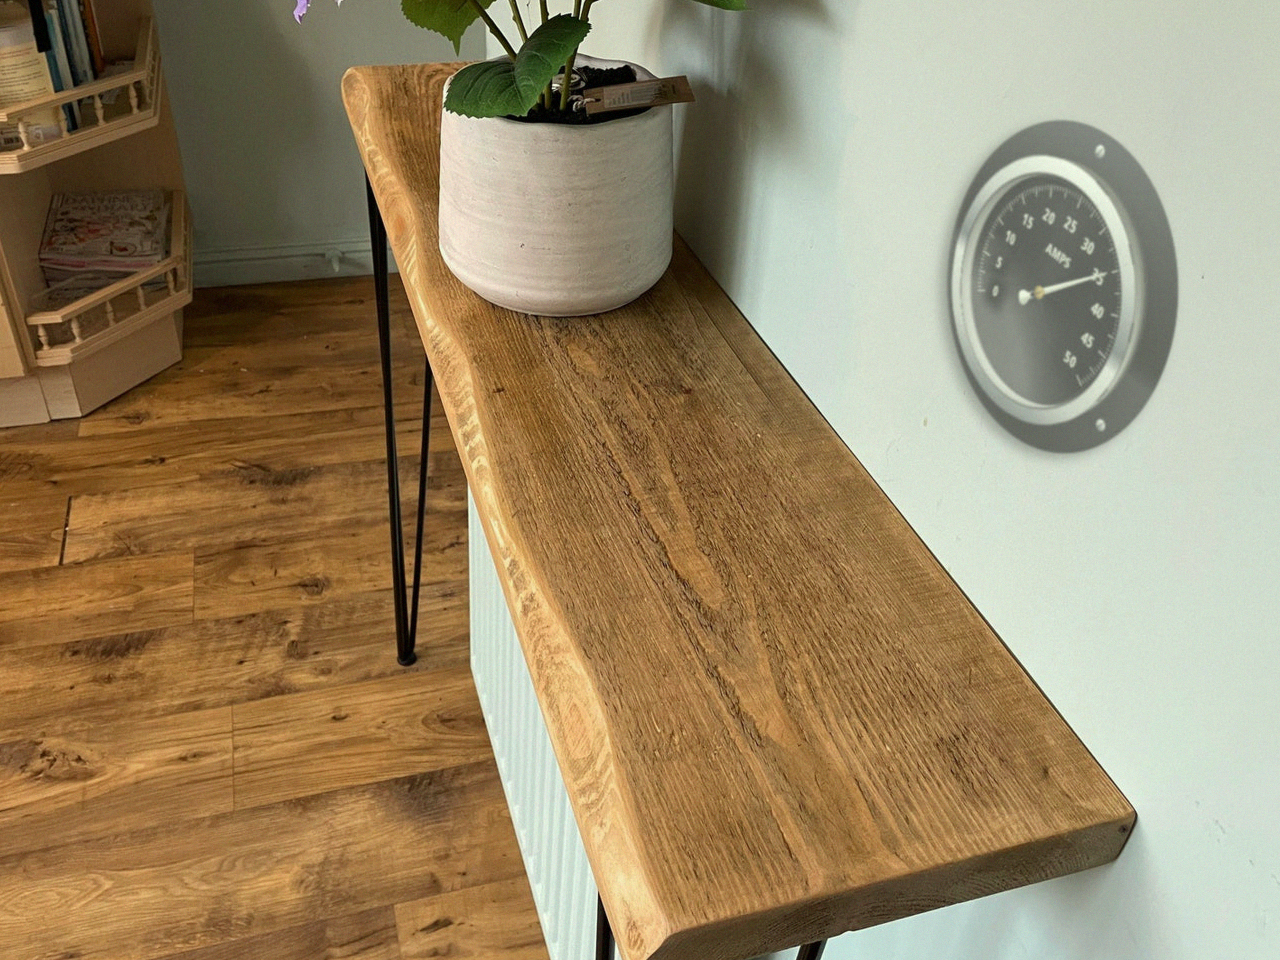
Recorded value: 35 A
